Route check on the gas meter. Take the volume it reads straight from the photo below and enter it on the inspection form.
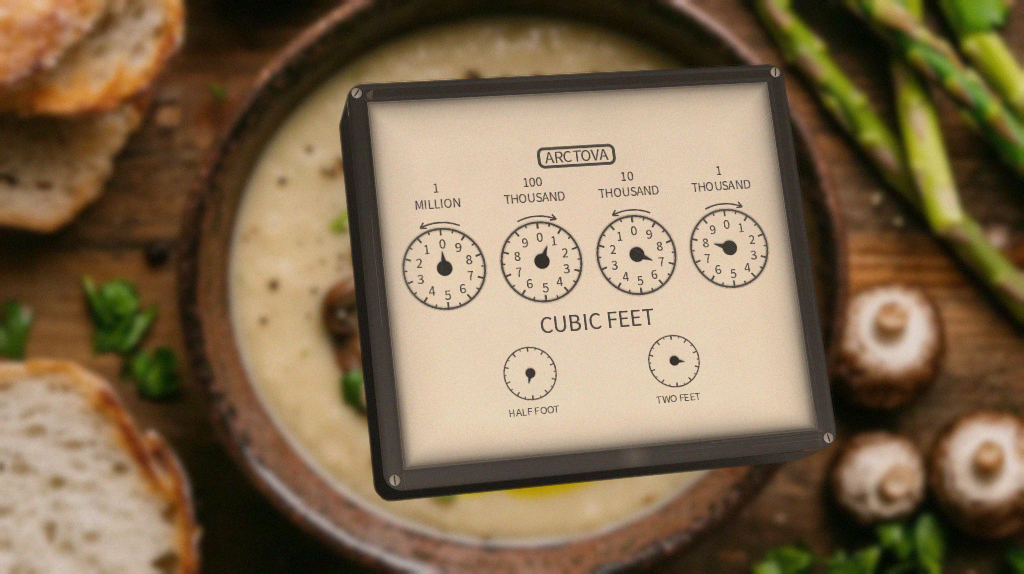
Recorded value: 6800 ft³
